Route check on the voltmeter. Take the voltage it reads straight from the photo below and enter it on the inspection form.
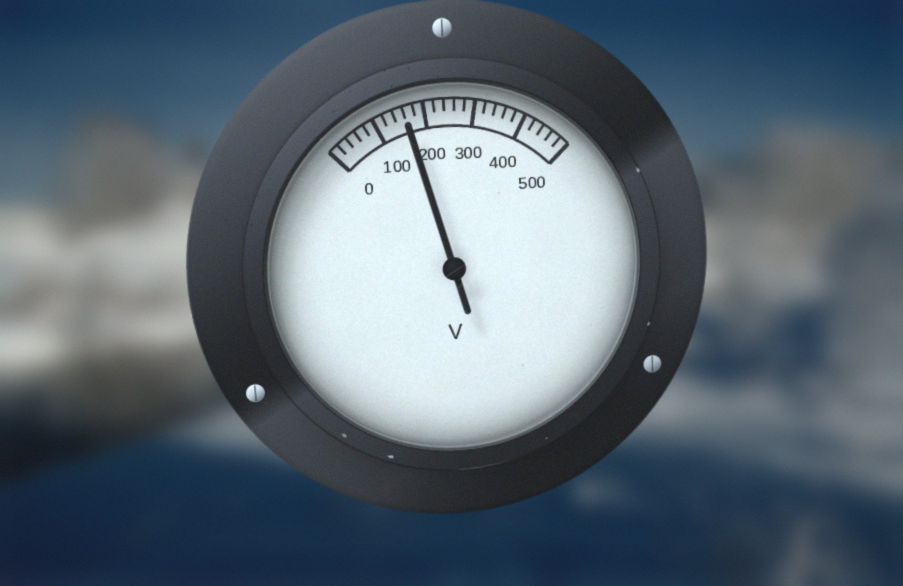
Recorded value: 160 V
